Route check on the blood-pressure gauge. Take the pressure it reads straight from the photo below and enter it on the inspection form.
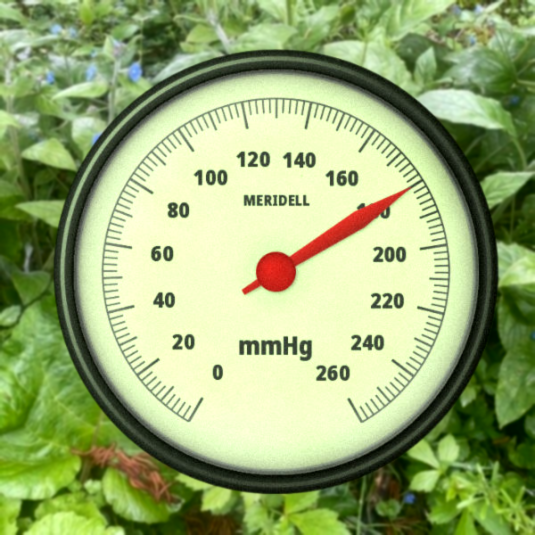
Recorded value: 180 mmHg
